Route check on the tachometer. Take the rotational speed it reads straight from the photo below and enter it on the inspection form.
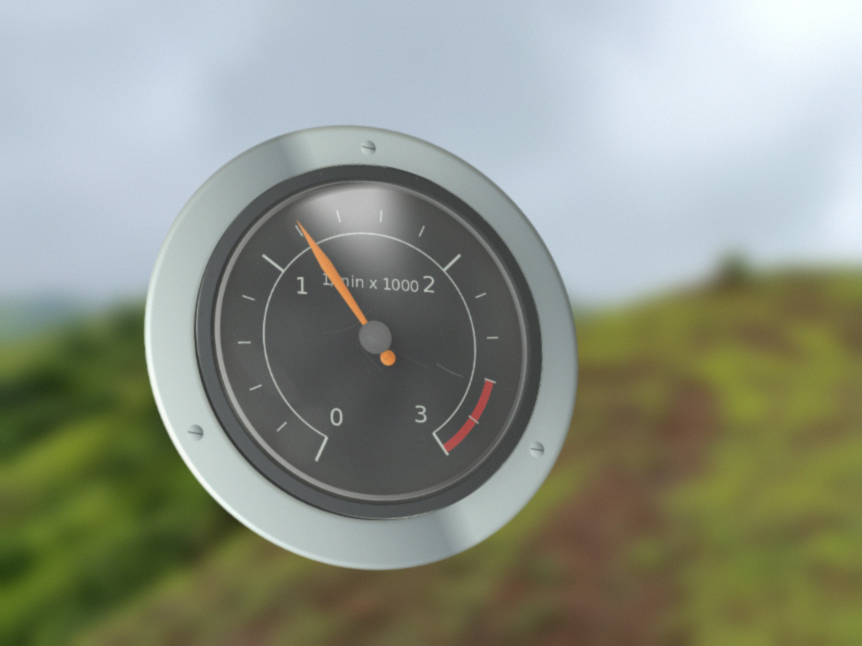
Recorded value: 1200 rpm
